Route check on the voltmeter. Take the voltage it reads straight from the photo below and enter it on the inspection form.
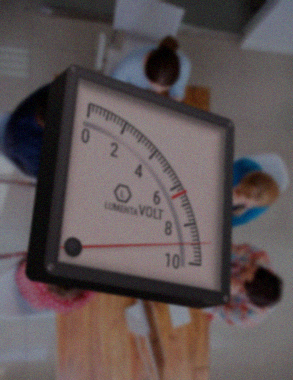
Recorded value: 9 V
